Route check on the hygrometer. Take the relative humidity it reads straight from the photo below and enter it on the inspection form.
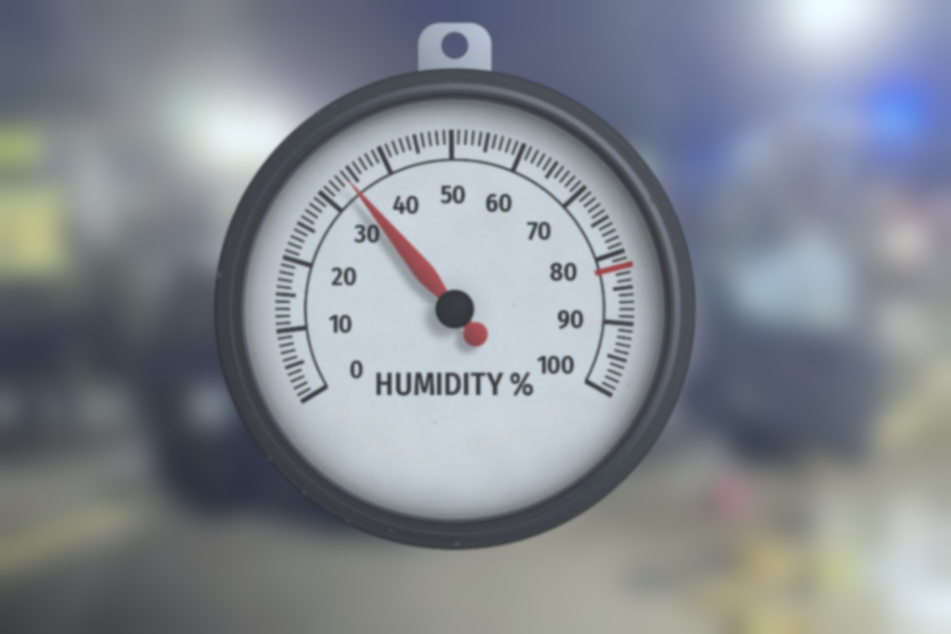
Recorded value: 34 %
